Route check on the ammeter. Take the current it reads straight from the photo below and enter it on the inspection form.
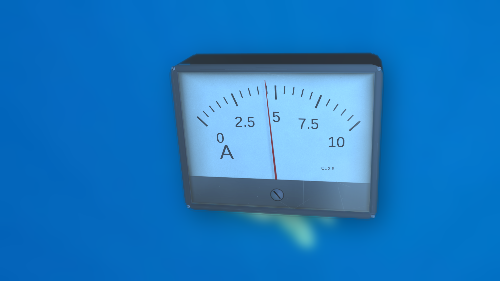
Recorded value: 4.5 A
